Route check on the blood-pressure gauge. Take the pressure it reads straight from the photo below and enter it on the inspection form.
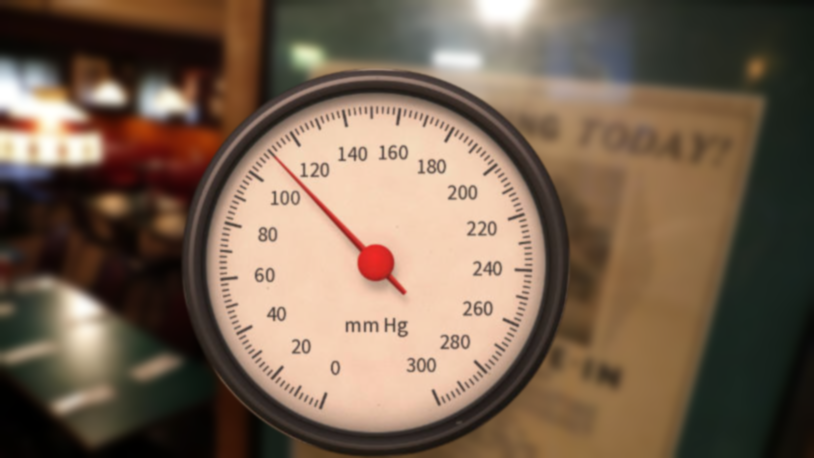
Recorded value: 110 mmHg
